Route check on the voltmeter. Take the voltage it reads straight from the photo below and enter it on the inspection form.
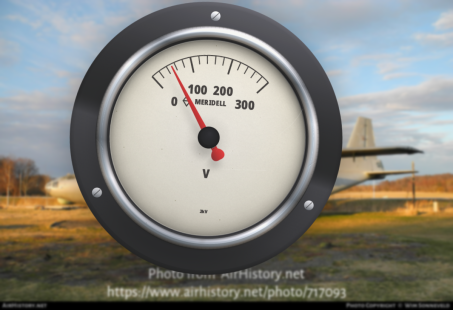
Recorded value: 50 V
